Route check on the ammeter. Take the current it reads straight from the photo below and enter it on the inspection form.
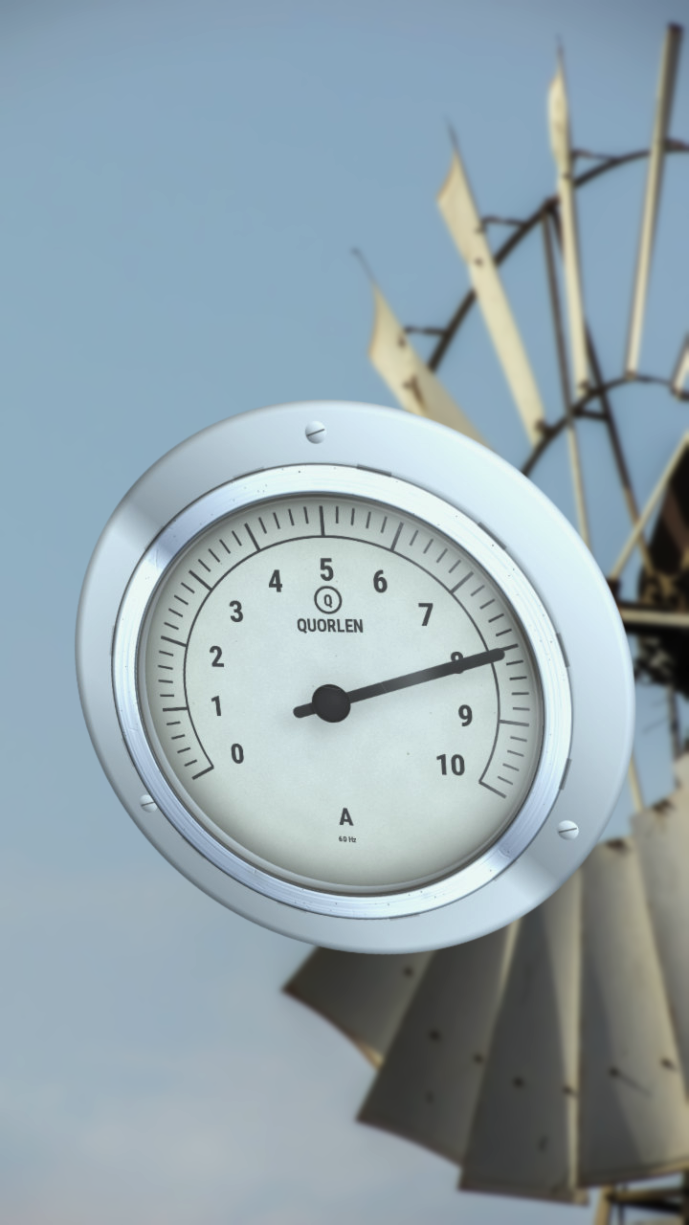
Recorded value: 8 A
